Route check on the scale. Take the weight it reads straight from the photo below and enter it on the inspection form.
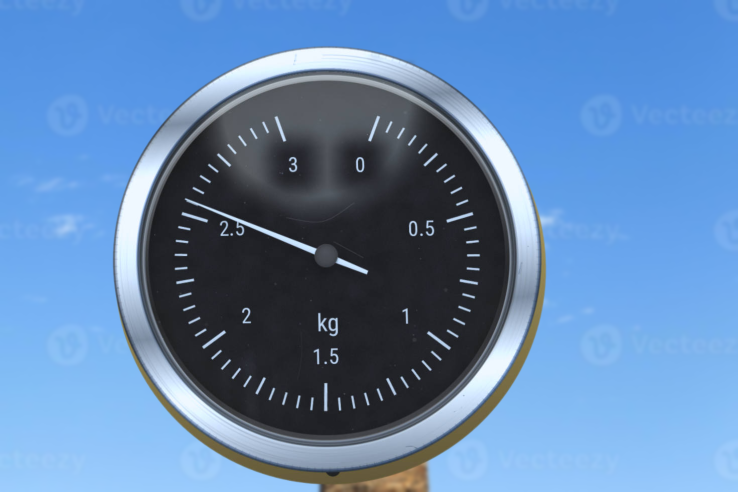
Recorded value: 2.55 kg
